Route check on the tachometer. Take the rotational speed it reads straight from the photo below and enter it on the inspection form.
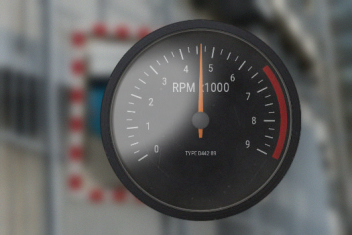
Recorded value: 4625 rpm
